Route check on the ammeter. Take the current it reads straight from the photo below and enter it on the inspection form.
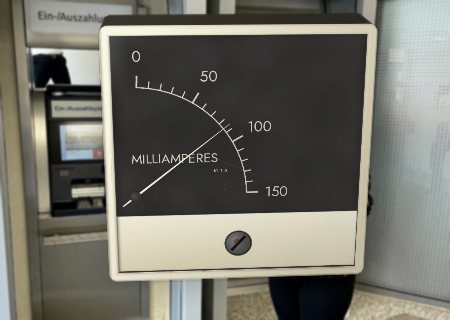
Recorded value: 85 mA
